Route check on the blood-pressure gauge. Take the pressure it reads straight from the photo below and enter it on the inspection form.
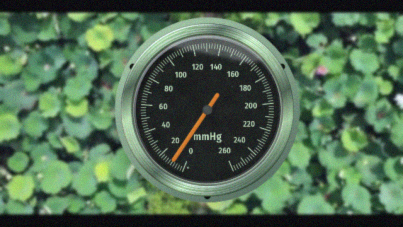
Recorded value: 10 mmHg
